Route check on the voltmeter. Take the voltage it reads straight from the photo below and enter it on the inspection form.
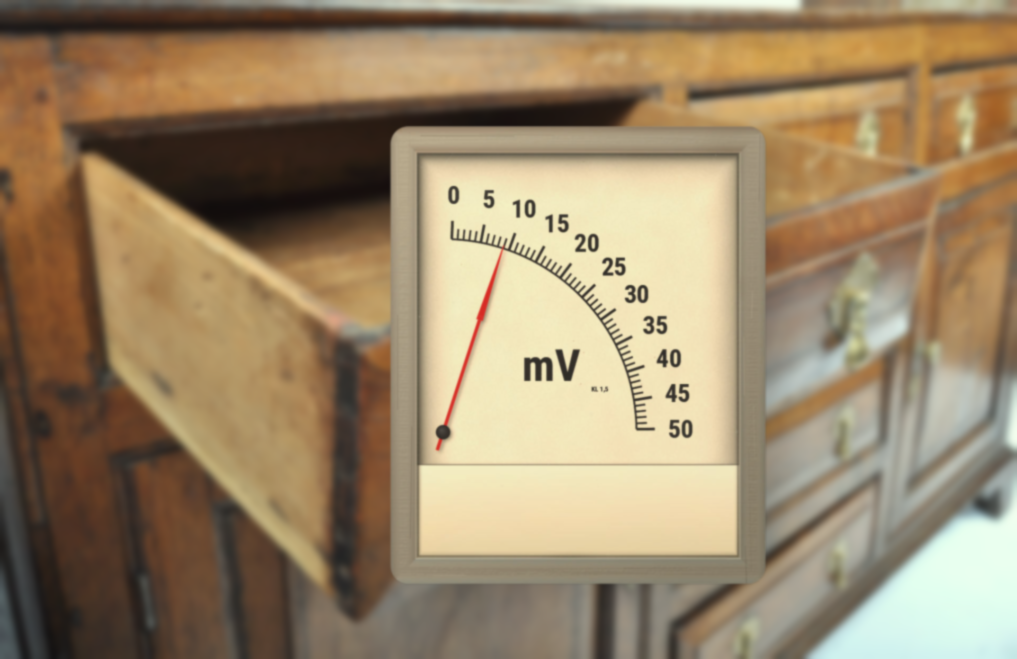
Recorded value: 9 mV
